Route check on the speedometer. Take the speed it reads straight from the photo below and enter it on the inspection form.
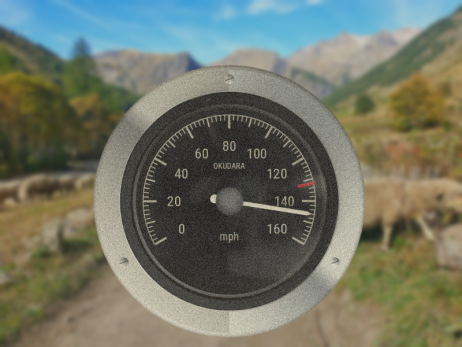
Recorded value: 146 mph
